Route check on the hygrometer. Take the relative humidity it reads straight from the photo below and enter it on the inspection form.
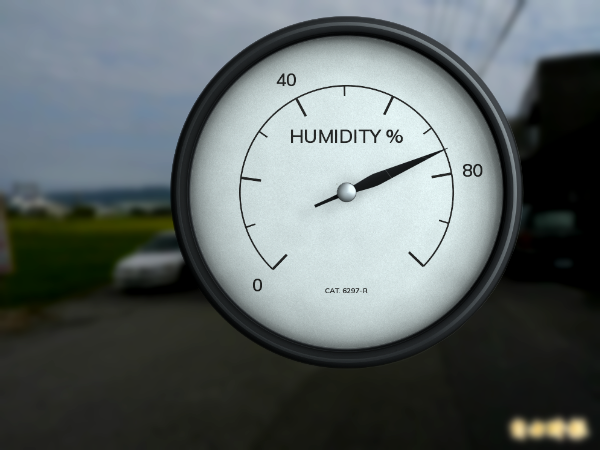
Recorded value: 75 %
